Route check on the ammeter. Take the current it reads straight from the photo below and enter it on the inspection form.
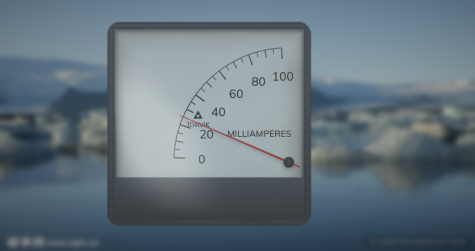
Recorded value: 25 mA
